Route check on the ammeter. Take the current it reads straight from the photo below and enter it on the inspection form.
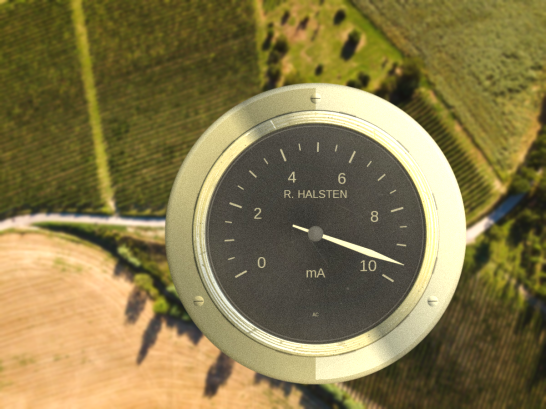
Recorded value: 9.5 mA
